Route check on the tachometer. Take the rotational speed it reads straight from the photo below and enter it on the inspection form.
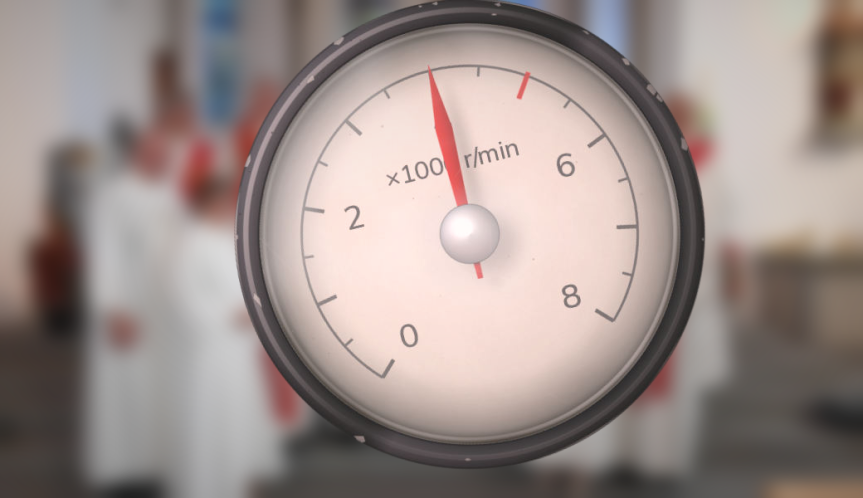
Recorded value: 4000 rpm
